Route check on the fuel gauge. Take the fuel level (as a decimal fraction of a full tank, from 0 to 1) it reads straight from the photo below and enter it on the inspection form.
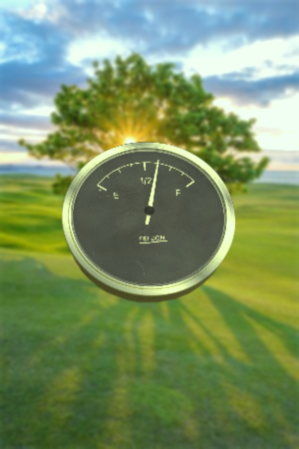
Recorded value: 0.625
